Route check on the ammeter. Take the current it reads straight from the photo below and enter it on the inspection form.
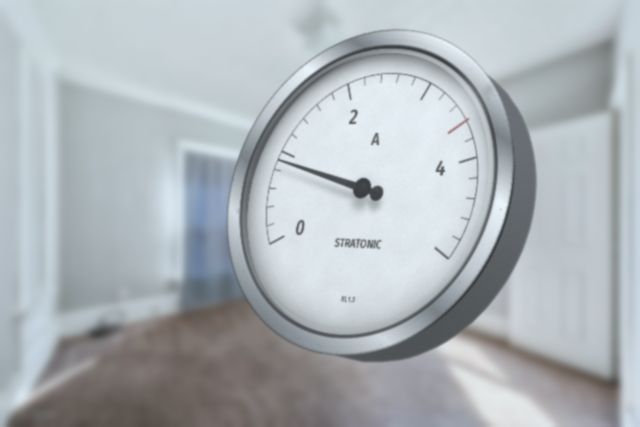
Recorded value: 0.9 A
